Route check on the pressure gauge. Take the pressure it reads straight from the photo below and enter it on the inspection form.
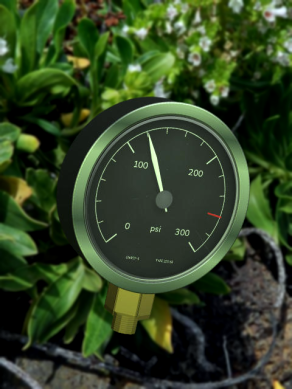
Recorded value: 120 psi
